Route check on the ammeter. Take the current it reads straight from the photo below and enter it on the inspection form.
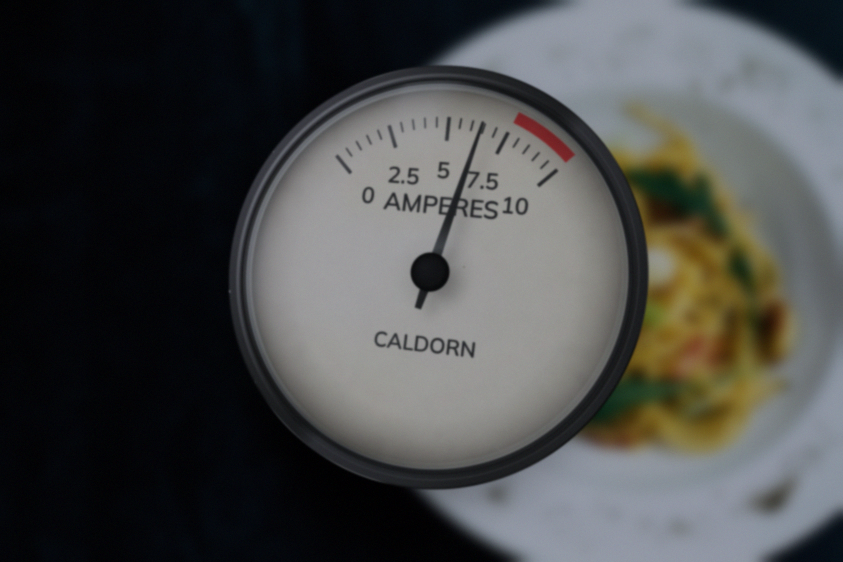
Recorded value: 6.5 A
